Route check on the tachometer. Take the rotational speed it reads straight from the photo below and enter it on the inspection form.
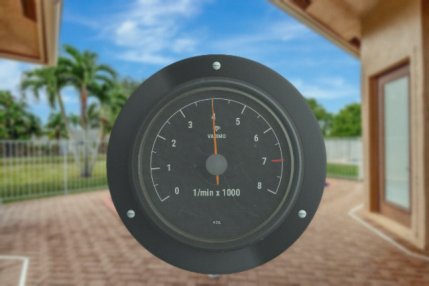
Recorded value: 4000 rpm
